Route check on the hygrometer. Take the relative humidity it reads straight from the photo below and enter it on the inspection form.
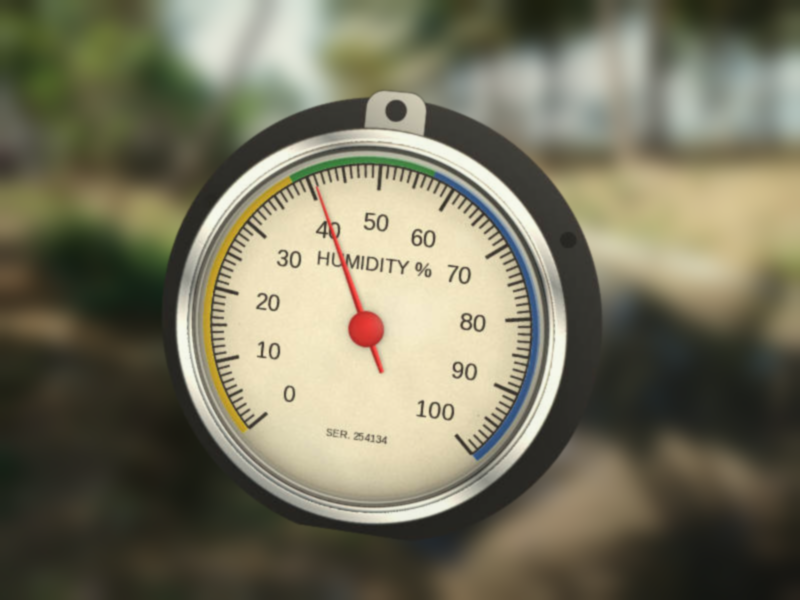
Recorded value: 41 %
